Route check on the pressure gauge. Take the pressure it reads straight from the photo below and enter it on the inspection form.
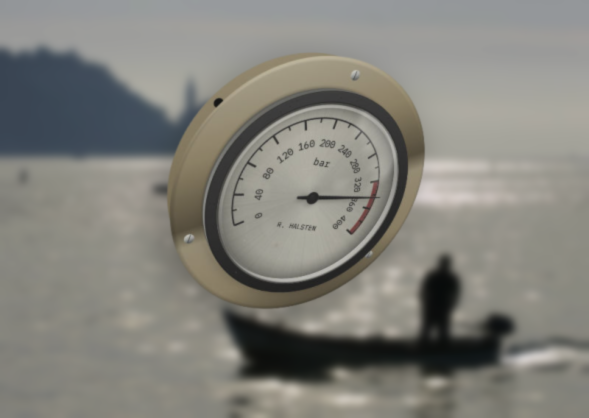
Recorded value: 340 bar
